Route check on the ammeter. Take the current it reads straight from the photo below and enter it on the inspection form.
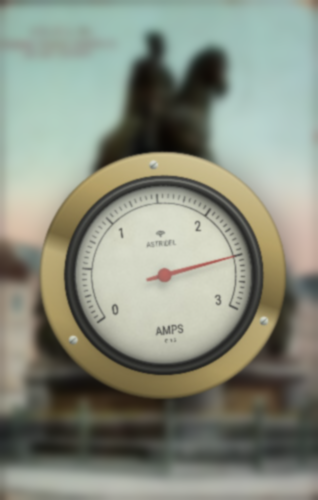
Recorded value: 2.5 A
